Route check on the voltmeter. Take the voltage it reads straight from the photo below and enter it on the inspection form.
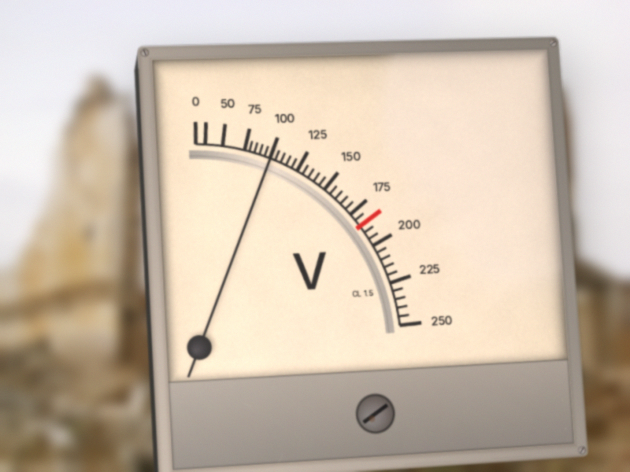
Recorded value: 100 V
